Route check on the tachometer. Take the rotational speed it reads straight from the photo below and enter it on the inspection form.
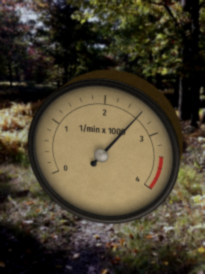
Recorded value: 2600 rpm
